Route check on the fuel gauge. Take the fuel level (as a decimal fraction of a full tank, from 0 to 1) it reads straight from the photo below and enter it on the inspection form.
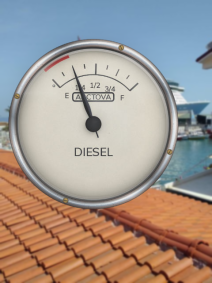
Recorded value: 0.25
